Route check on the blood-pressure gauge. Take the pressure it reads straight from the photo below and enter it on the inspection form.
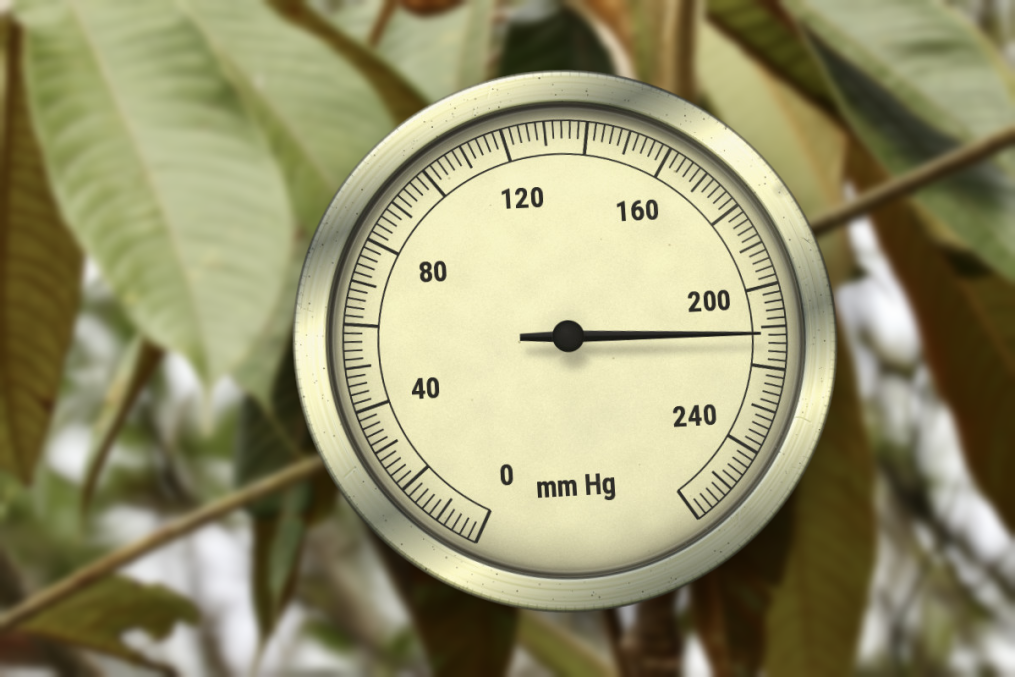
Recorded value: 212 mmHg
